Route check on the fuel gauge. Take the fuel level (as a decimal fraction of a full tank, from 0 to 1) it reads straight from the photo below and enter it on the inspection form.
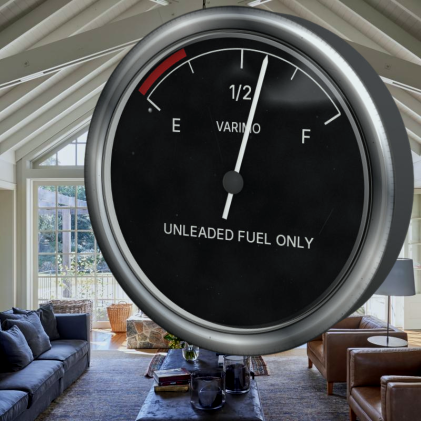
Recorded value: 0.625
